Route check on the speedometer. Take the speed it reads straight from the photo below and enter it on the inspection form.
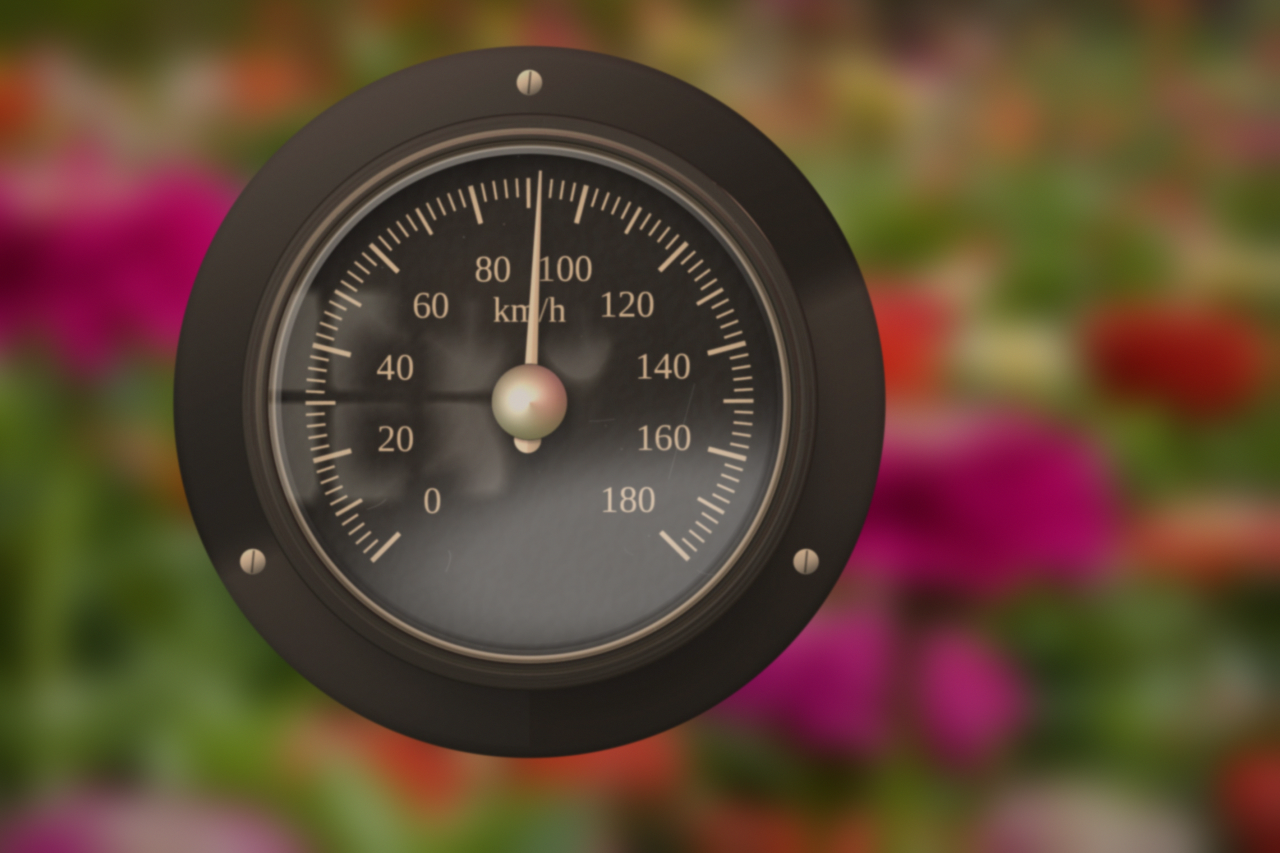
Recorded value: 92 km/h
